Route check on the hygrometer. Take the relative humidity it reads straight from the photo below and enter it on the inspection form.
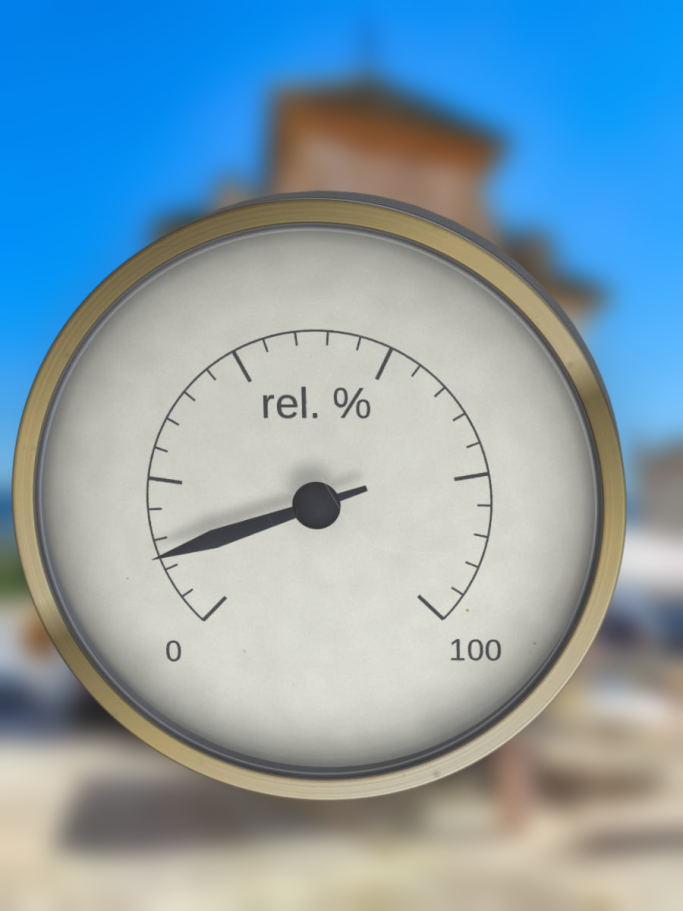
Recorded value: 10 %
